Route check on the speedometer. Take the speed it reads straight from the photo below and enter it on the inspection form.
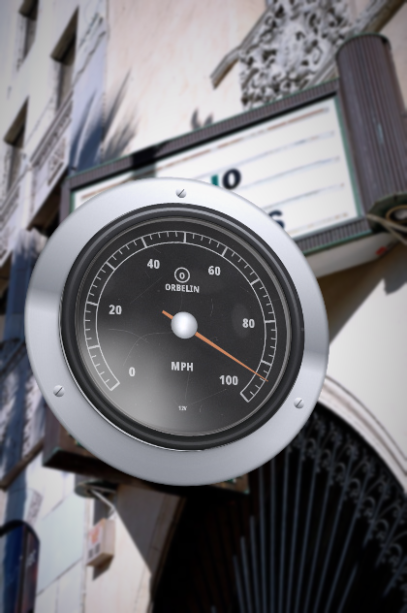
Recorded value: 94 mph
